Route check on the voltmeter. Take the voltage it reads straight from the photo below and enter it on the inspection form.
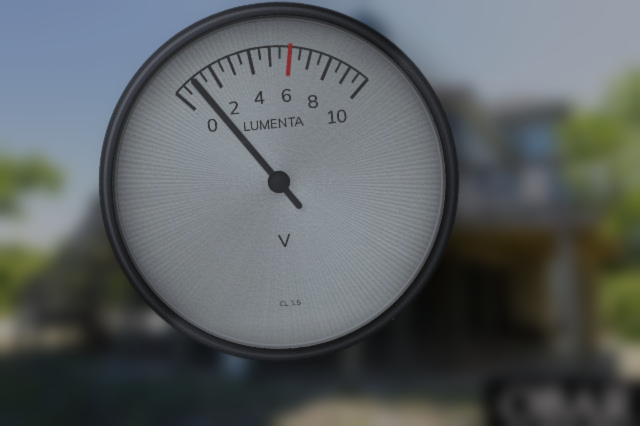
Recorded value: 1 V
